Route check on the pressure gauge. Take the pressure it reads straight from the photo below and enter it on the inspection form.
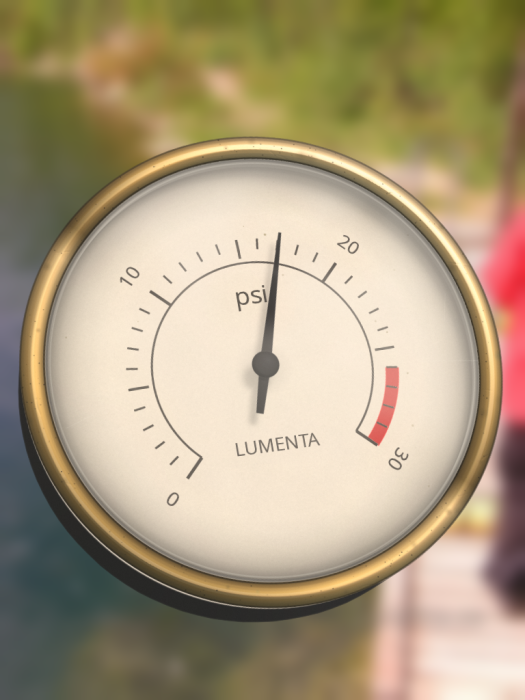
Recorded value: 17 psi
